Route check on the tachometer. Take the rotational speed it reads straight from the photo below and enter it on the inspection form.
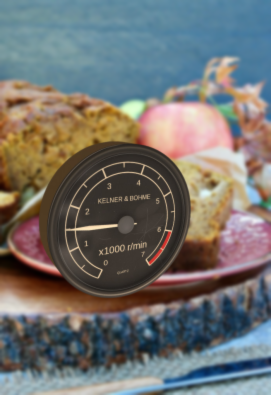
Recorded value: 1500 rpm
